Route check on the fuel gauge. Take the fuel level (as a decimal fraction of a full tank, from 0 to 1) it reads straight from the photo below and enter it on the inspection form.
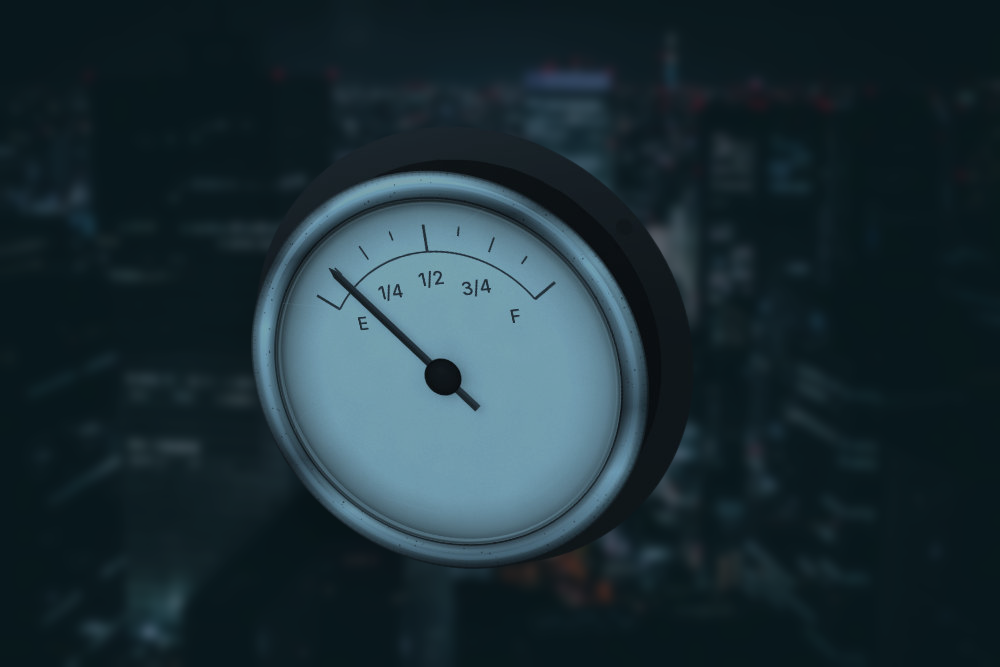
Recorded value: 0.125
